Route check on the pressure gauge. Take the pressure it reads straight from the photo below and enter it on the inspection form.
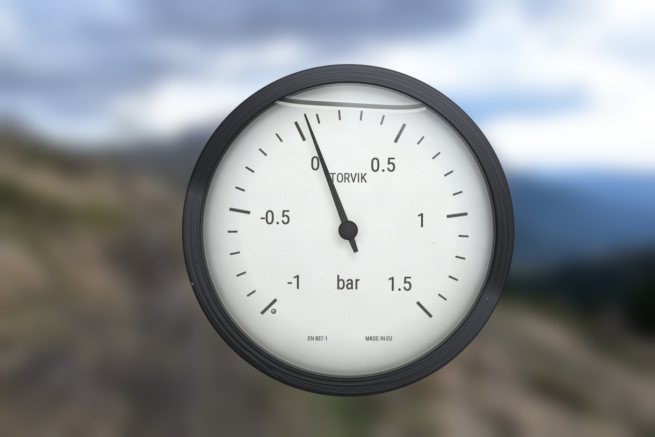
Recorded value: 0.05 bar
